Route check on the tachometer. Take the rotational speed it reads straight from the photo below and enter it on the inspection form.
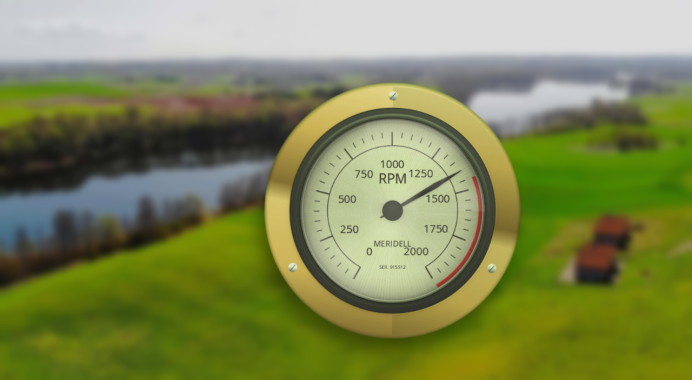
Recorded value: 1400 rpm
